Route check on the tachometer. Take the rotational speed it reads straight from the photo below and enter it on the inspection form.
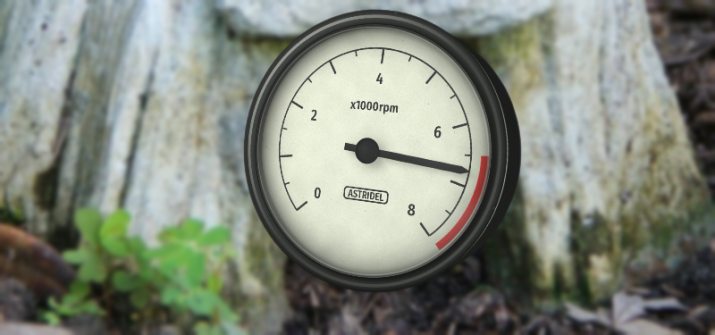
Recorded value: 6750 rpm
